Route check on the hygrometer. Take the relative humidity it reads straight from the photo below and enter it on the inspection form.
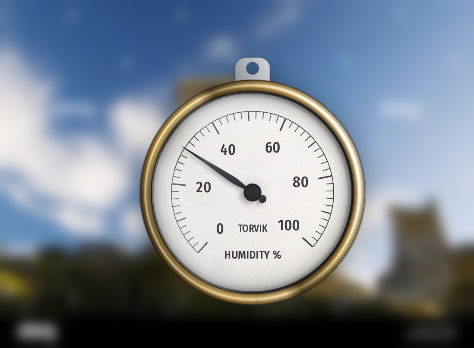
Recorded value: 30 %
